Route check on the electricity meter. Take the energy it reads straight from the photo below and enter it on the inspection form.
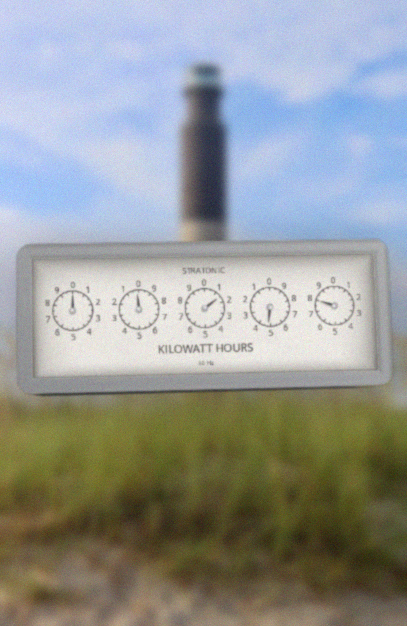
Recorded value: 148 kWh
